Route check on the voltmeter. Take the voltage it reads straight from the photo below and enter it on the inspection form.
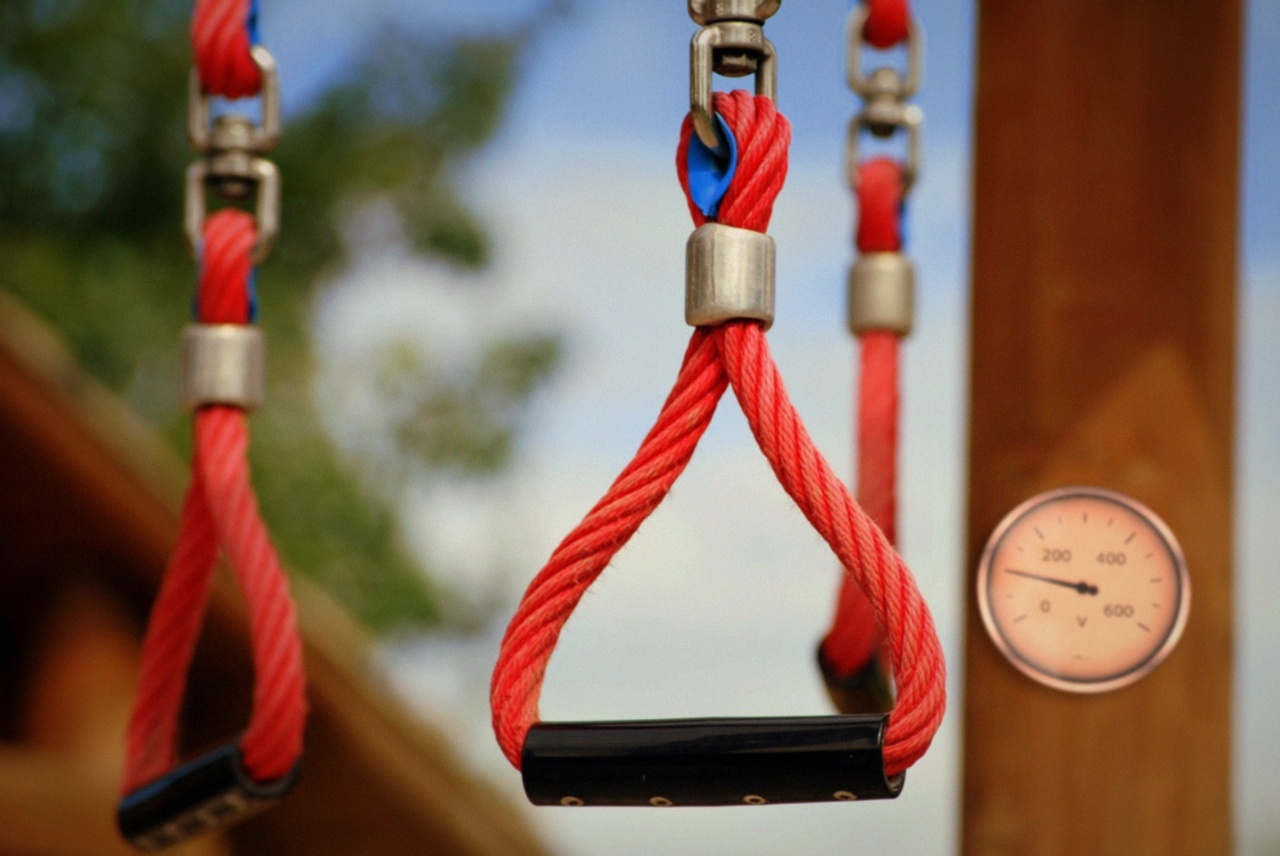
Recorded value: 100 V
